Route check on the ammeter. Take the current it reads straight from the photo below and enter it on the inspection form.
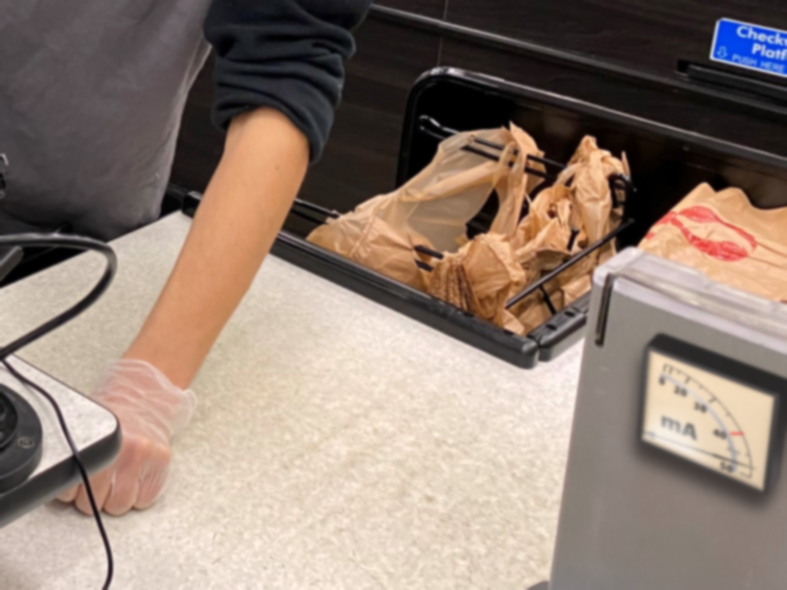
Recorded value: 47.5 mA
